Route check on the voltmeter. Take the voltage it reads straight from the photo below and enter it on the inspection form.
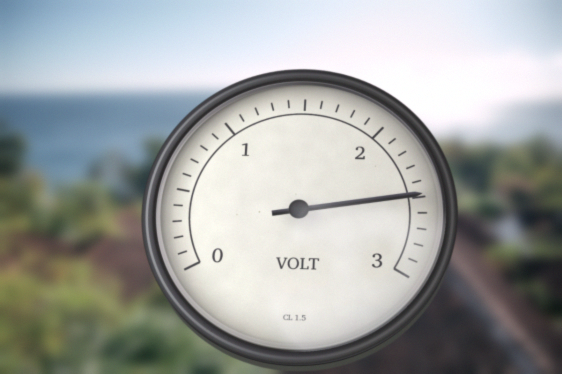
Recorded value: 2.5 V
